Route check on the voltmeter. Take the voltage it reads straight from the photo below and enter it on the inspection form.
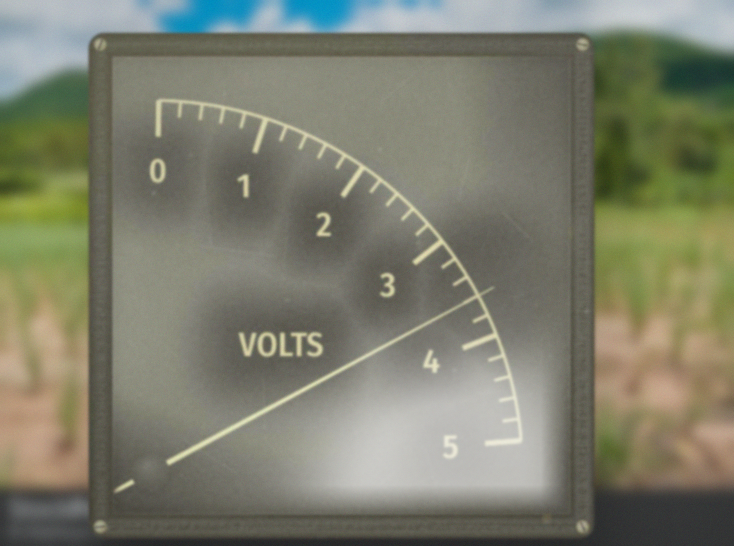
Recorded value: 3.6 V
